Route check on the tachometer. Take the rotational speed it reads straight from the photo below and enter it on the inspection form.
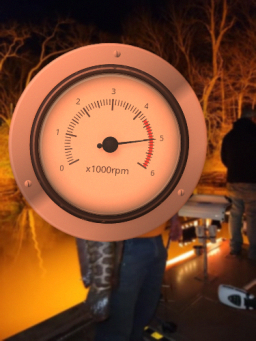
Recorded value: 5000 rpm
